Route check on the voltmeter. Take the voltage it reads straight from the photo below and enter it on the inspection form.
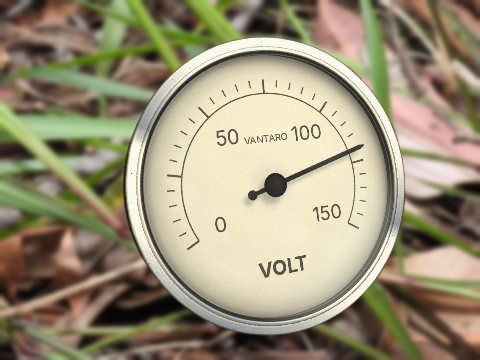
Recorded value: 120 V
